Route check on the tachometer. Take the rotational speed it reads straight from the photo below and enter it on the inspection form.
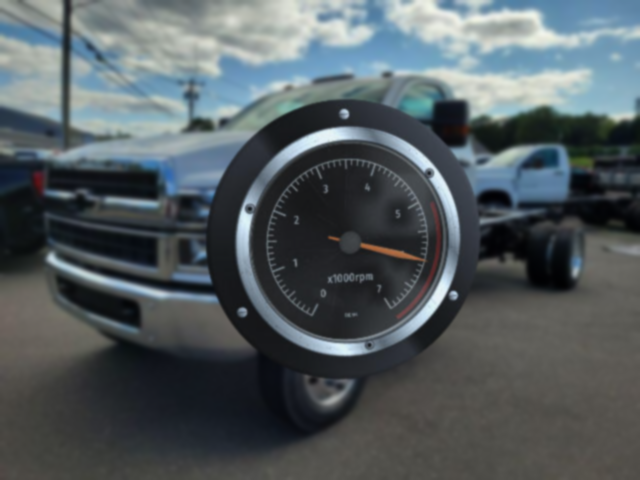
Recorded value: 6000 rpm
